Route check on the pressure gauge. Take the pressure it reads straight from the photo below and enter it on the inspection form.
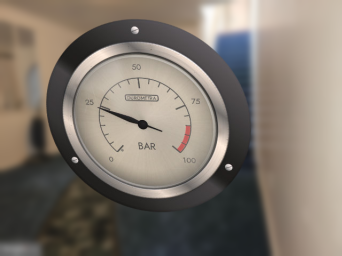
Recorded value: 25 bar
